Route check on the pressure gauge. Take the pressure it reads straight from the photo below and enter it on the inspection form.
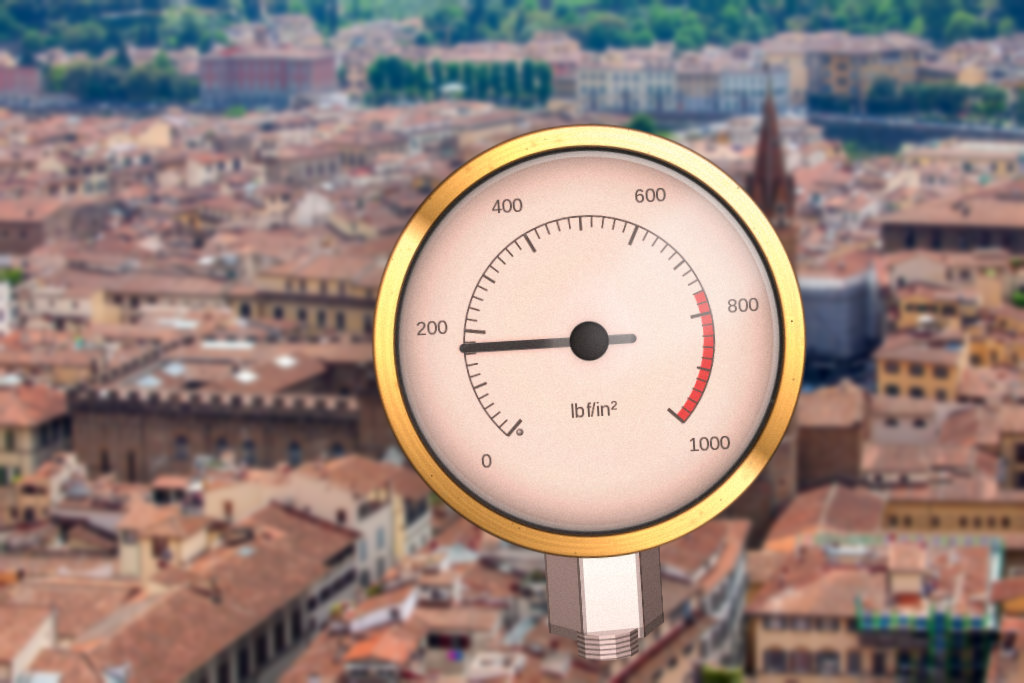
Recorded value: 170 psi
